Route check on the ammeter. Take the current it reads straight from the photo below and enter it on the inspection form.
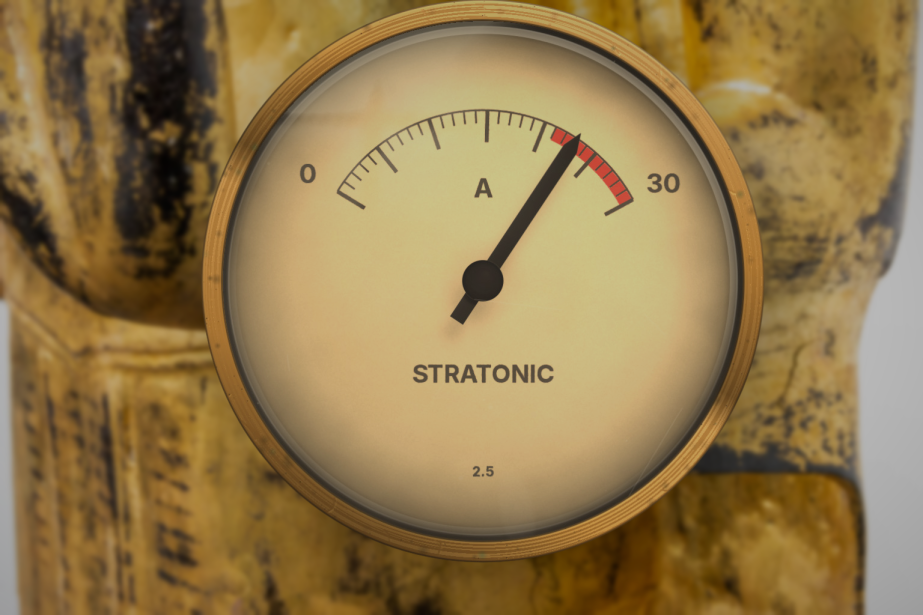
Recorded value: 23 A
